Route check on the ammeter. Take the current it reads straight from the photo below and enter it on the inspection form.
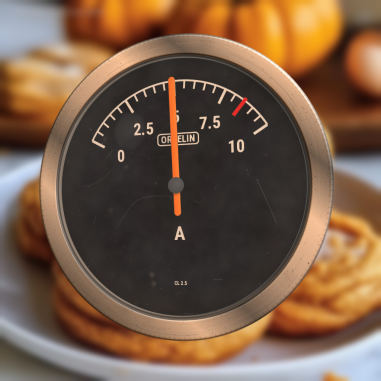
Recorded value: 5 A
